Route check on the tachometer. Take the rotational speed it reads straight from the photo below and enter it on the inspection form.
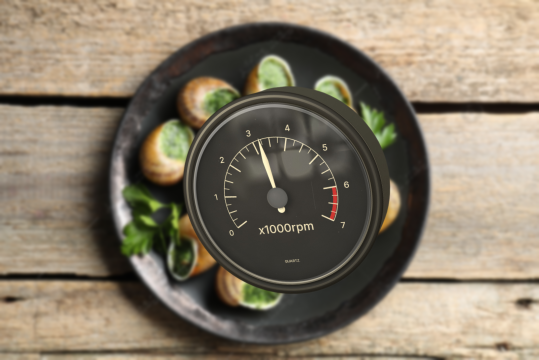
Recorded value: 3250 rpm
